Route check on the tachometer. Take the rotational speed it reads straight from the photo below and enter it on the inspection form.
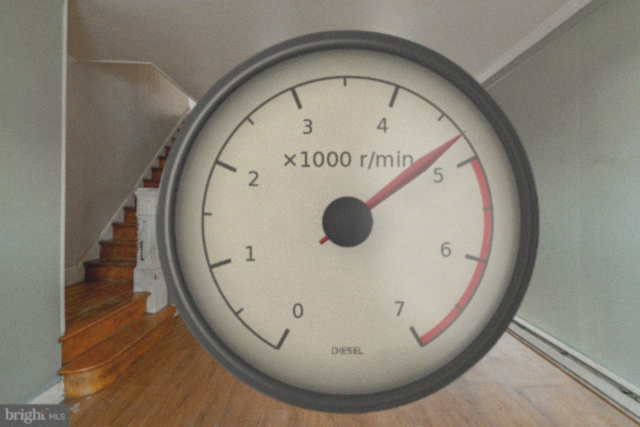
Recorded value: 4750 rpm
